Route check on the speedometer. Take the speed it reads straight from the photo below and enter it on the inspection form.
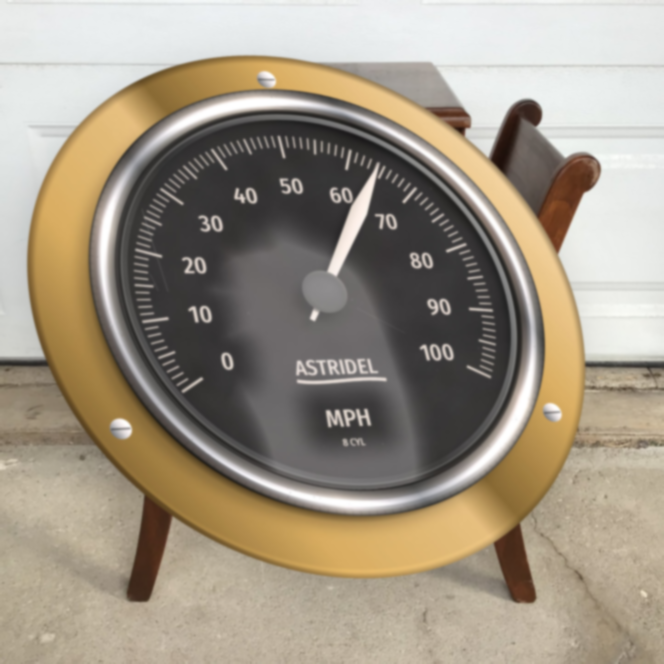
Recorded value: 64 mph
